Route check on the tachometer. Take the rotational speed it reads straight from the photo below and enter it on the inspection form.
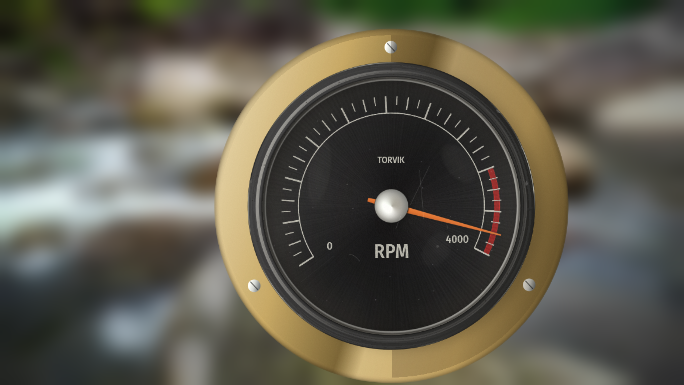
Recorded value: 3800 rpm
